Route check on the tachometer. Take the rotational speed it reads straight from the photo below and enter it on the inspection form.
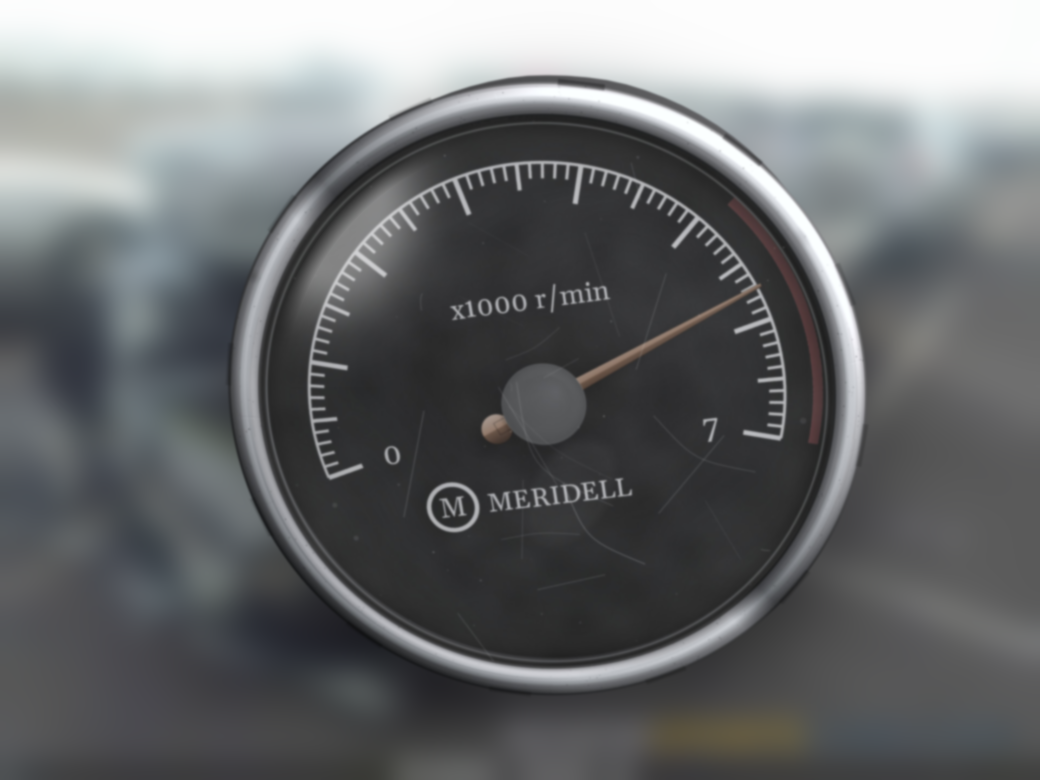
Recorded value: 5700 rpm
